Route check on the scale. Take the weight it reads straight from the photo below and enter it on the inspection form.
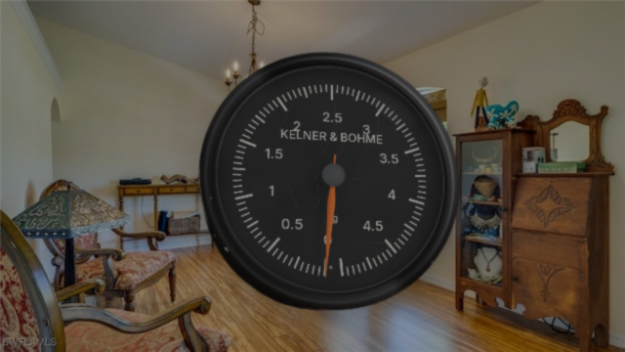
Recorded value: 0 kg
